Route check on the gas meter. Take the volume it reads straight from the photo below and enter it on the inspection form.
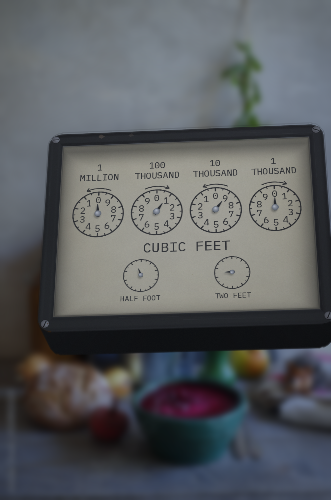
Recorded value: 9000 ft³
